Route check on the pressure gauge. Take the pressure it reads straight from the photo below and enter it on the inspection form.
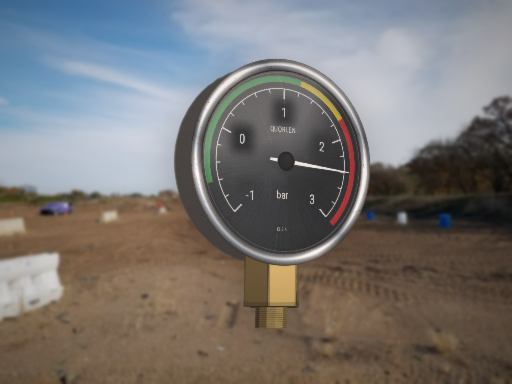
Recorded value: 2.4 bar
